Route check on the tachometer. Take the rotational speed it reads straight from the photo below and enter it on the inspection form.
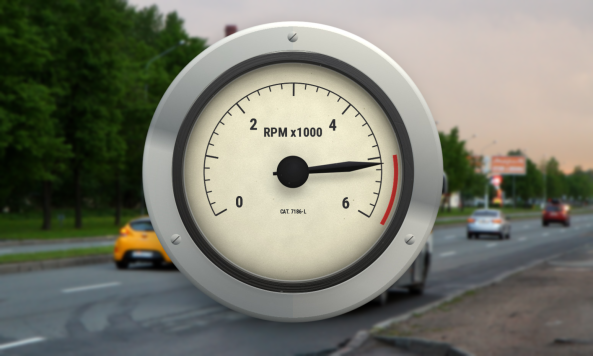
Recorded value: 5100 rpm
